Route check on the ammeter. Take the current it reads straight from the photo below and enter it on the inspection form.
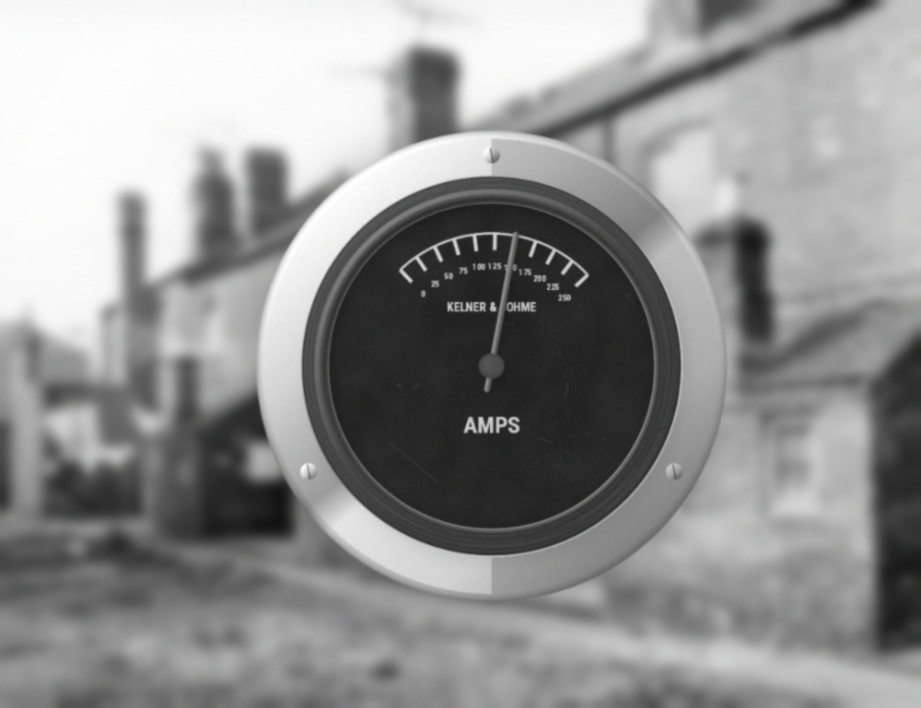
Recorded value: 150 A
